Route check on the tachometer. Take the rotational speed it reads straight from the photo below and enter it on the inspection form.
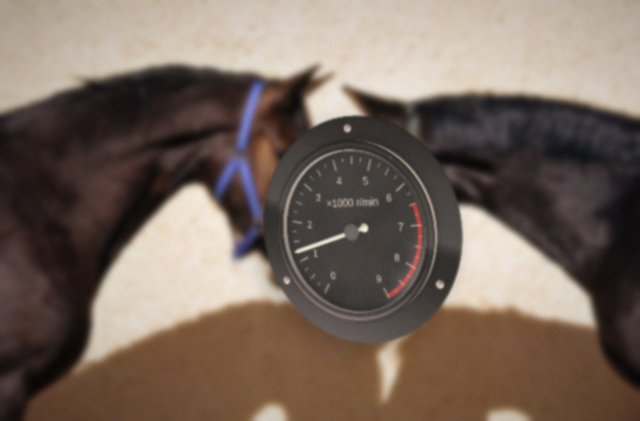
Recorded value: 1250 rpm
